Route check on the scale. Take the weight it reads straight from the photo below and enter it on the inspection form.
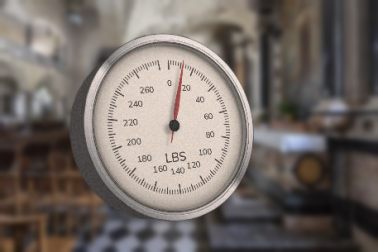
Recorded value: 10 lb
